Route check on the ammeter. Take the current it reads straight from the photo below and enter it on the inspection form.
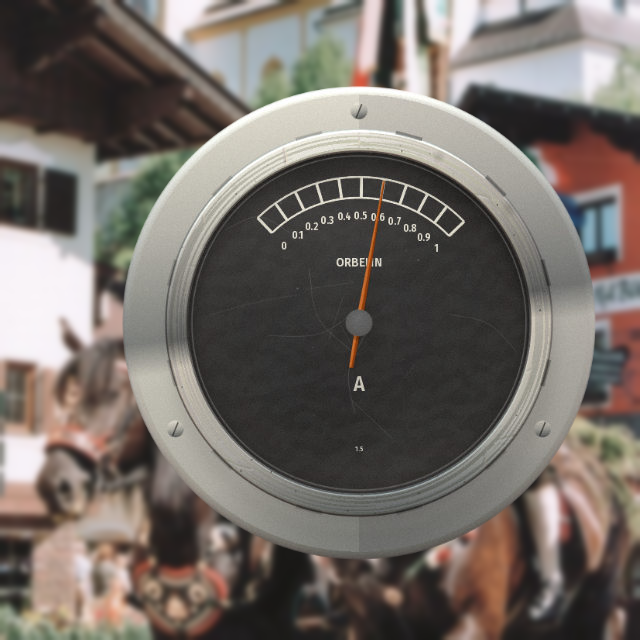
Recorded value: 0.6 A
